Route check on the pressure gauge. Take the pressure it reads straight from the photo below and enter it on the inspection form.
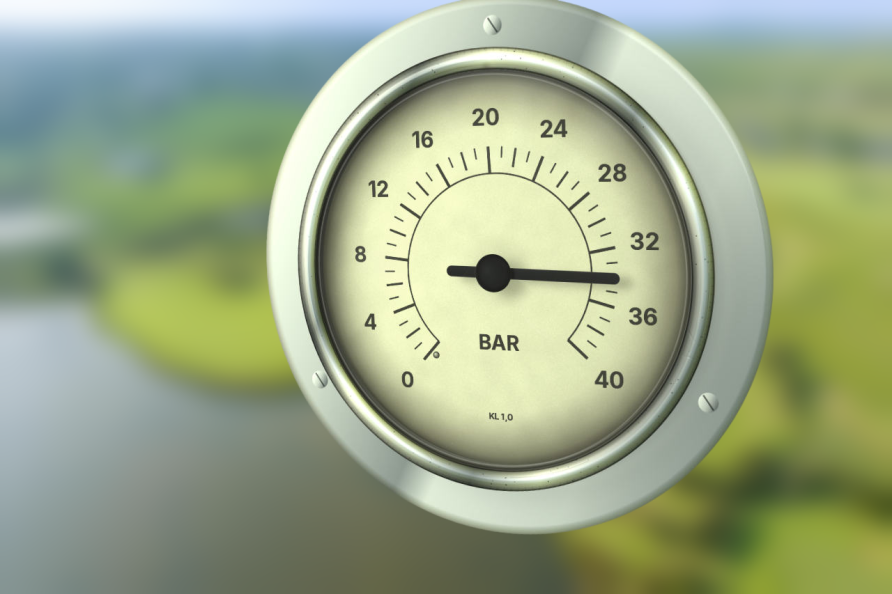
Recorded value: 34 bar
